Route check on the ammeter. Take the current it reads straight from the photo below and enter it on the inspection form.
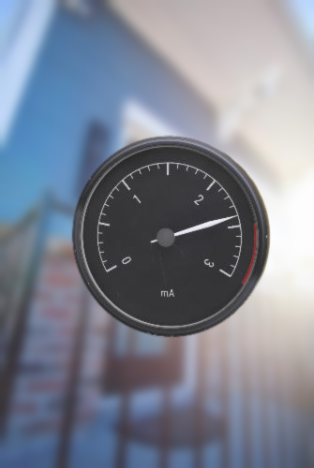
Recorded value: 2.4 mA
